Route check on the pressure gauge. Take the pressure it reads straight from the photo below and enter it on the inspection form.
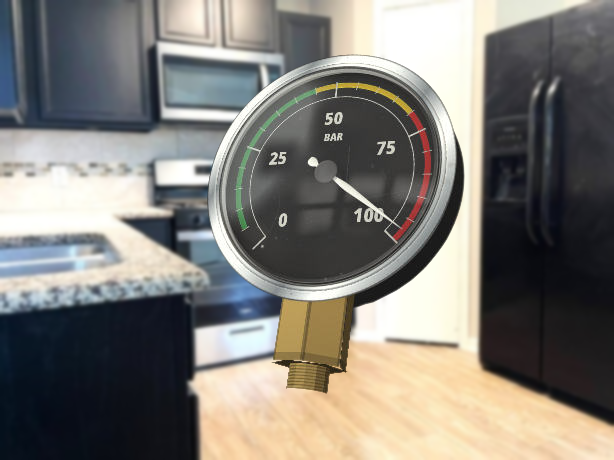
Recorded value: 97.5 bar
